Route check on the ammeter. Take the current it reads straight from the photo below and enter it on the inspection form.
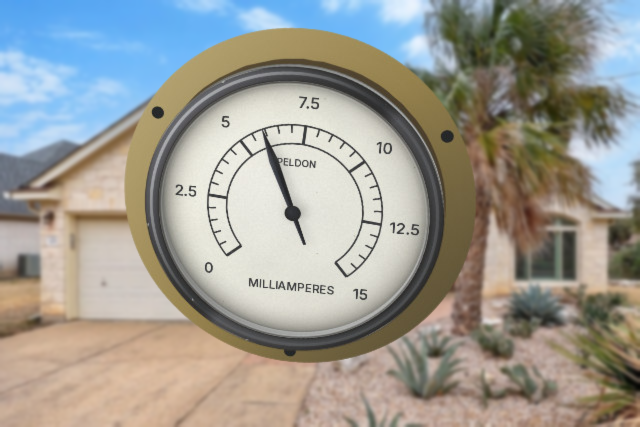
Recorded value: 6 mA
